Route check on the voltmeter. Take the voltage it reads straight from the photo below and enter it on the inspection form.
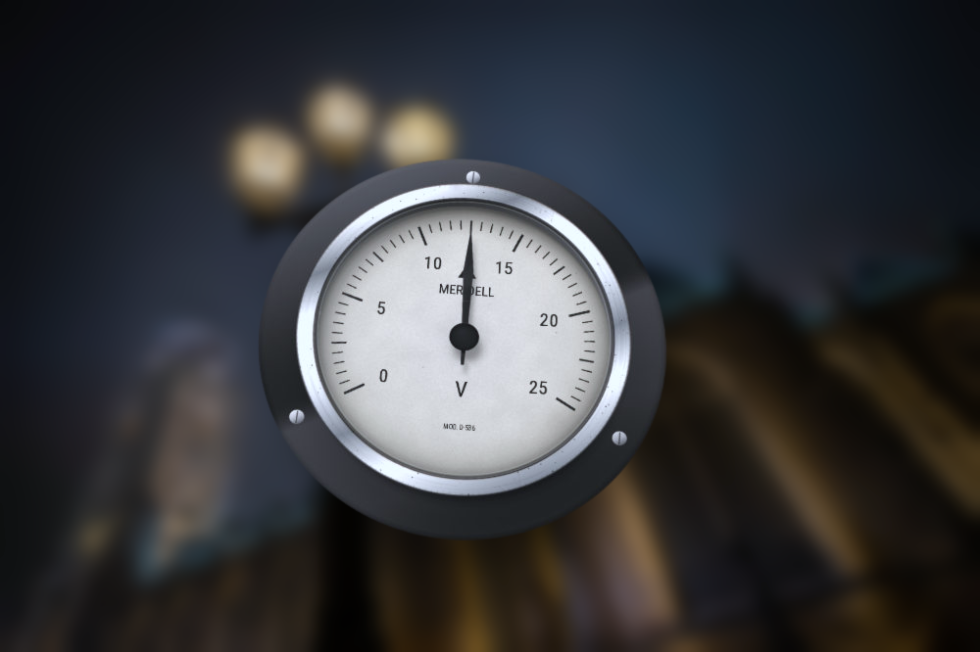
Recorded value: 12.5 V
